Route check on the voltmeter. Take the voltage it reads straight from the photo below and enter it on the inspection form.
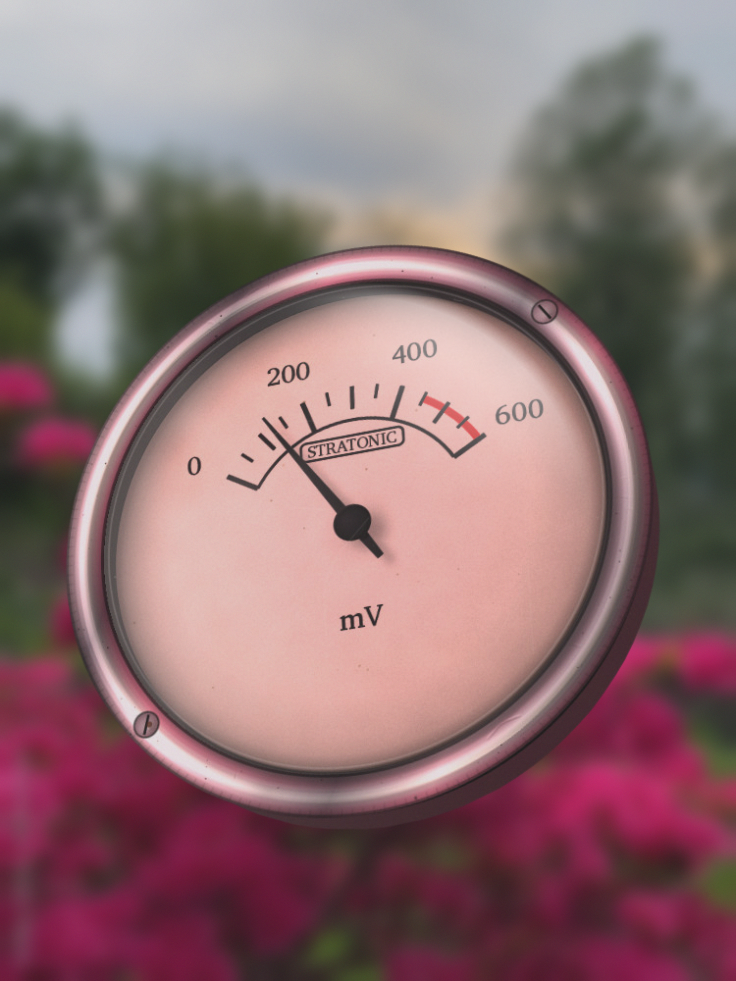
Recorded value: 125 mV
